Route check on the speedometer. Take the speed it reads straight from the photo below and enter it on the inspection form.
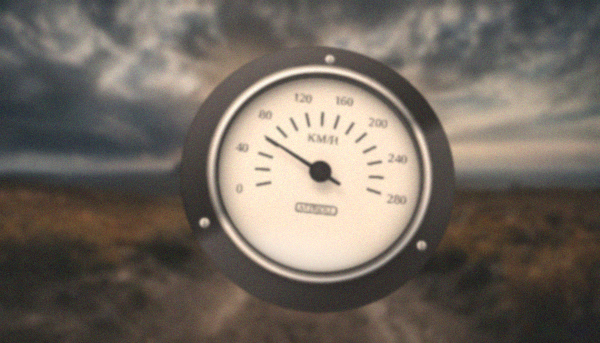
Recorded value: 60 km/h
